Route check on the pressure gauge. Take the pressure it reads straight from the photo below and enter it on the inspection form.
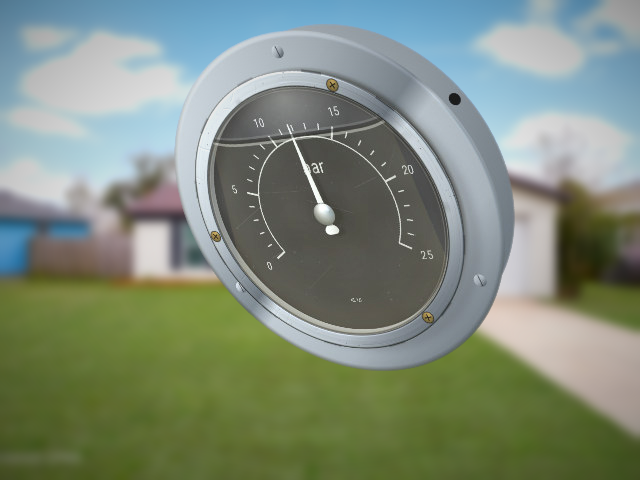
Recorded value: 12 bar
